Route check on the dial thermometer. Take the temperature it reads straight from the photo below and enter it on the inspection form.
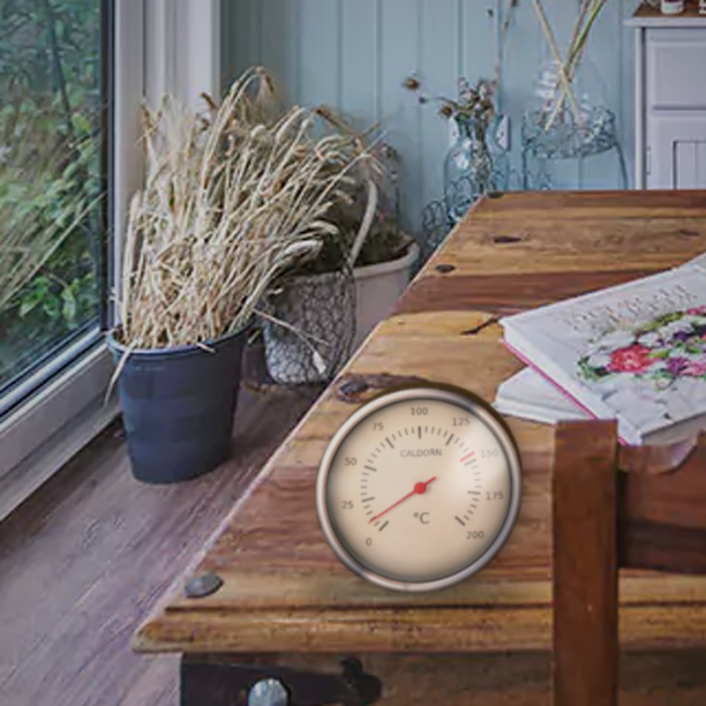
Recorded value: 10 °C
